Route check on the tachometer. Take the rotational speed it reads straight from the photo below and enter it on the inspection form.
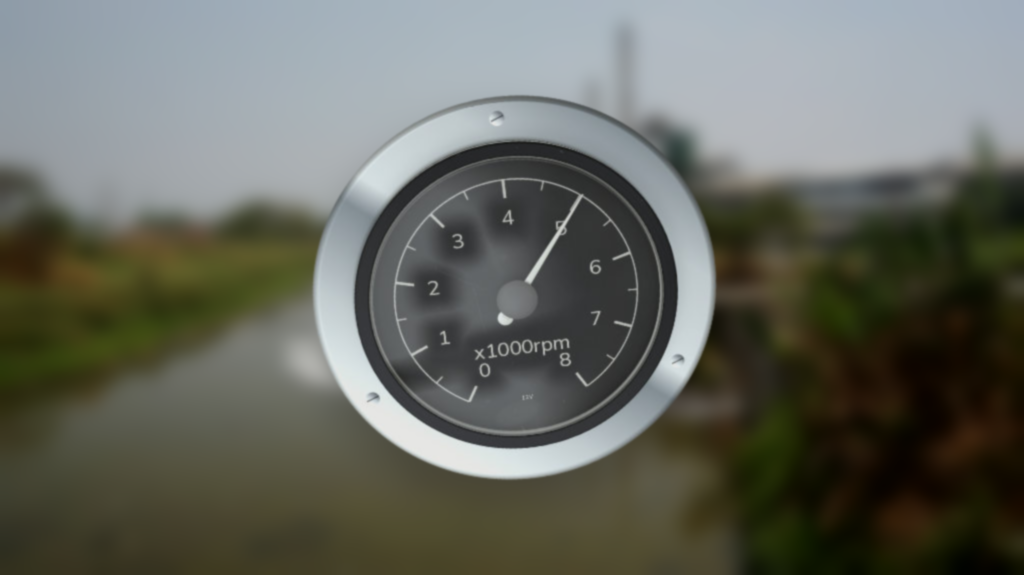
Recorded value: 5000 rpm
